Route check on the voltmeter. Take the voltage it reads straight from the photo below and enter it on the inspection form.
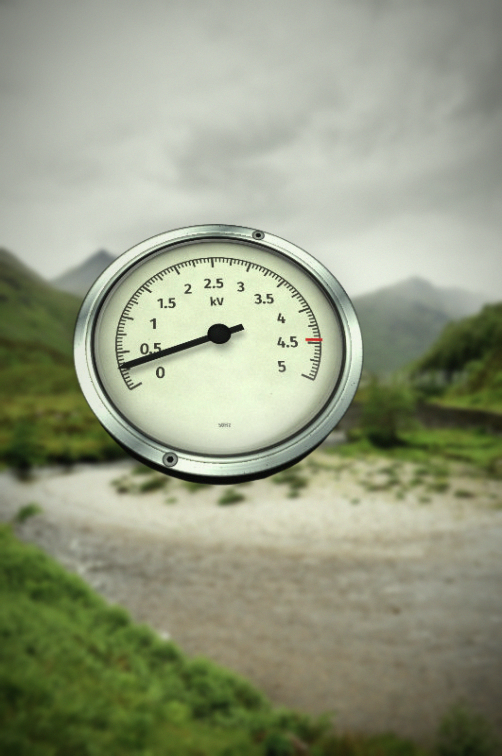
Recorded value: 0.25 kV
